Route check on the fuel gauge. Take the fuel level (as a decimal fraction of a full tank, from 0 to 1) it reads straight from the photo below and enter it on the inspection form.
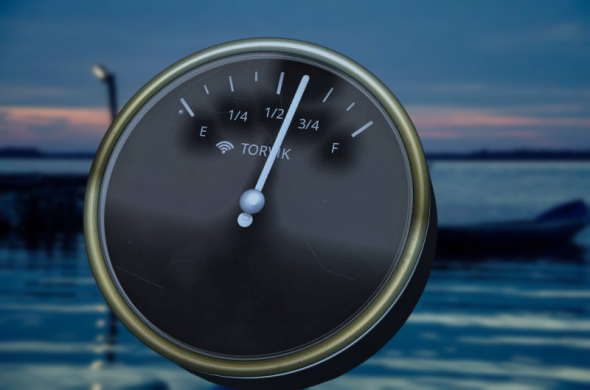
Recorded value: 0.625
